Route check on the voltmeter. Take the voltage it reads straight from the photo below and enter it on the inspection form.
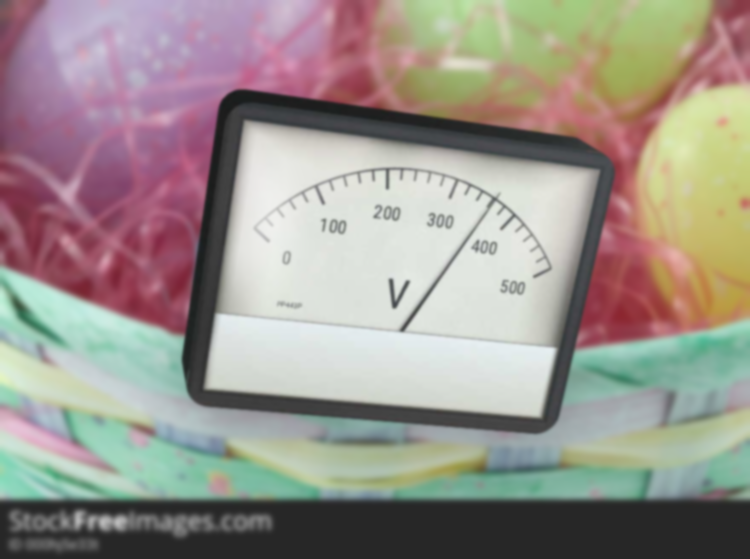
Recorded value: 360 V
